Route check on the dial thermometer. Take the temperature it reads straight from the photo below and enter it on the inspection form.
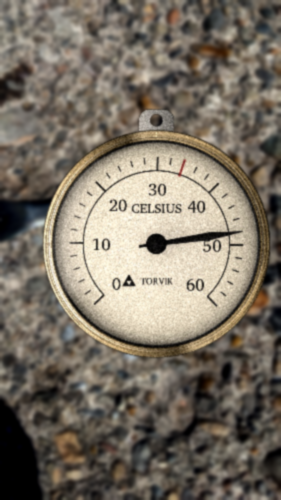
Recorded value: 48 °C
